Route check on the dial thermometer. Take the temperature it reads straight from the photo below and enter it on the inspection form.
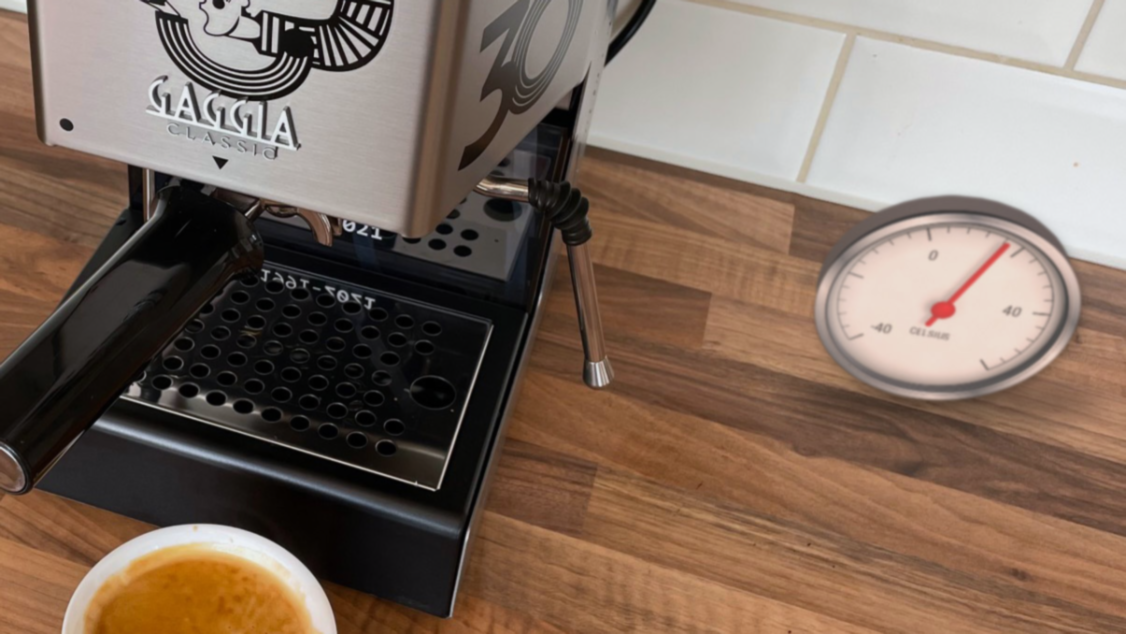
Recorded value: 16 °C
